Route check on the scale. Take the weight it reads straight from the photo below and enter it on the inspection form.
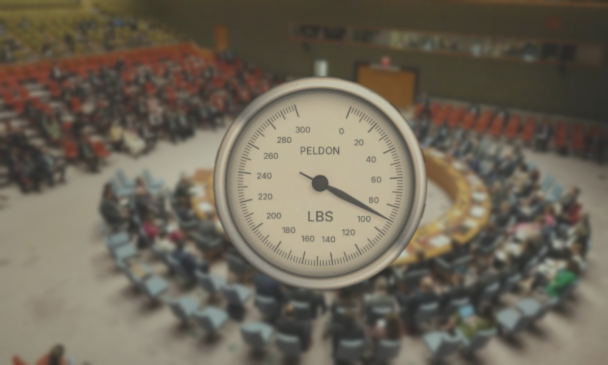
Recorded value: 90 lb
